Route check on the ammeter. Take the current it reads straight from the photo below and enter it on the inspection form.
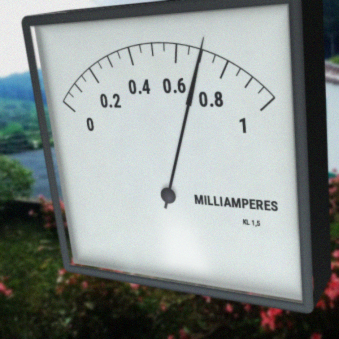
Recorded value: 0.7 mA
